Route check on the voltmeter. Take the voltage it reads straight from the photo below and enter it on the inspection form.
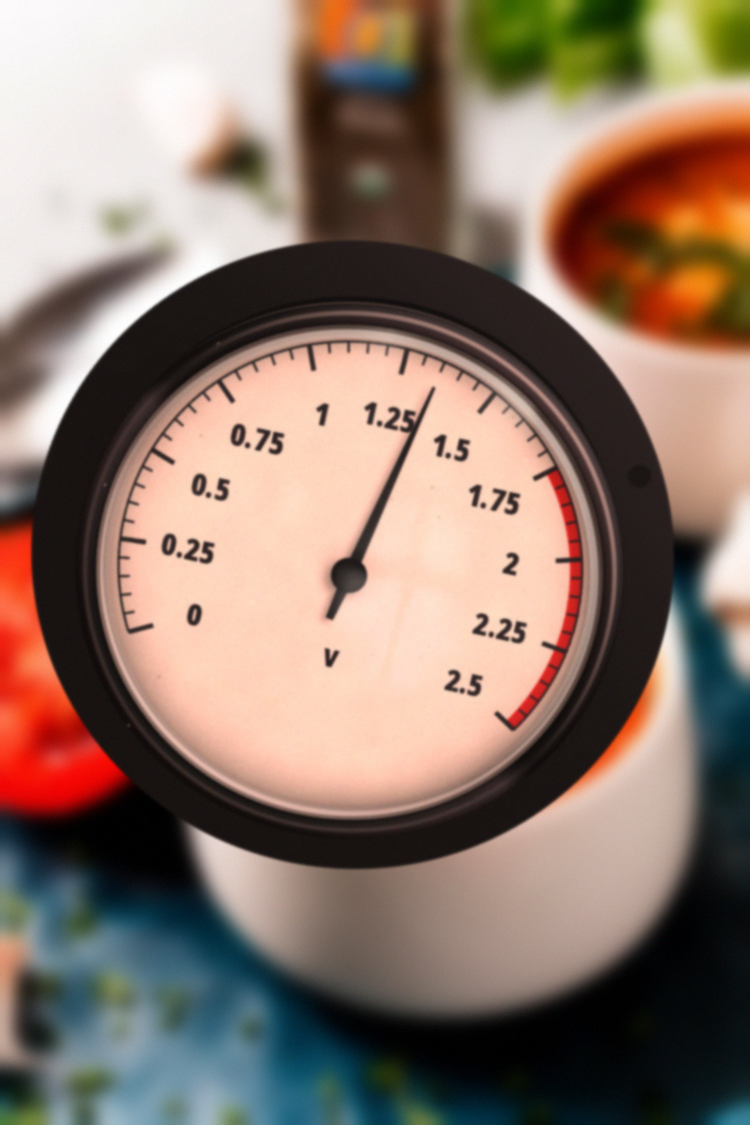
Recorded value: 1.35 V
